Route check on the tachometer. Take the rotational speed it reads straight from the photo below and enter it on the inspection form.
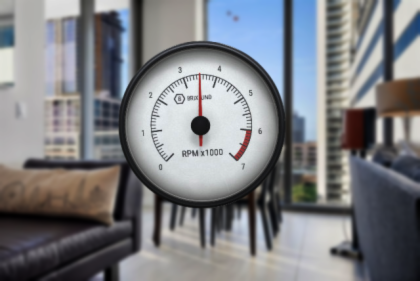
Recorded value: 3500 rpm
